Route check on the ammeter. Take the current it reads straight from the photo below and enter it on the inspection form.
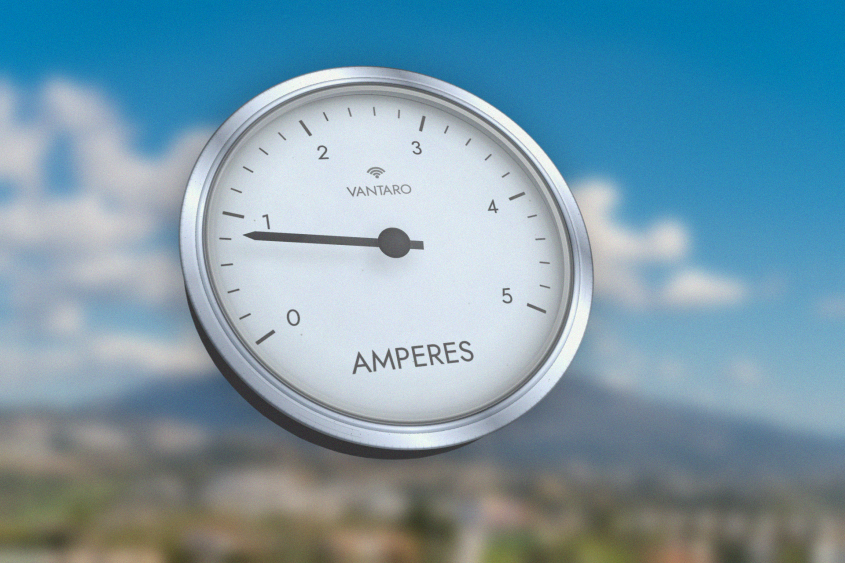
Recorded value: 0.8 A
